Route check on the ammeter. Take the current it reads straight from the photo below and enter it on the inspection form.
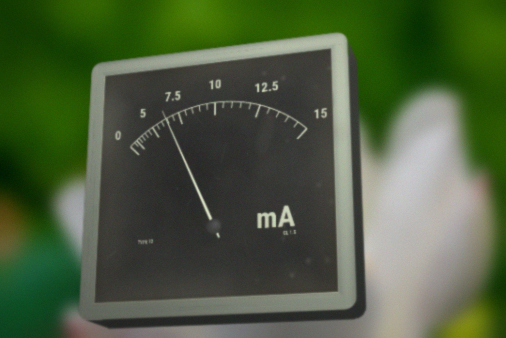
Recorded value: 6.5 mA
